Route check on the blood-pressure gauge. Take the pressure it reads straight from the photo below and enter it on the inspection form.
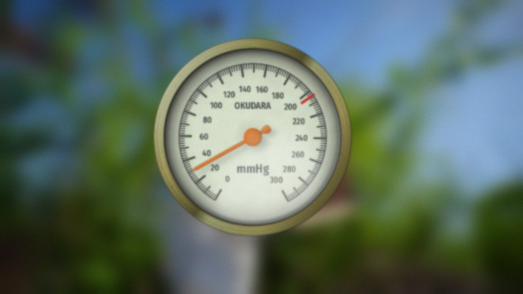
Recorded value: 30 mmHg
